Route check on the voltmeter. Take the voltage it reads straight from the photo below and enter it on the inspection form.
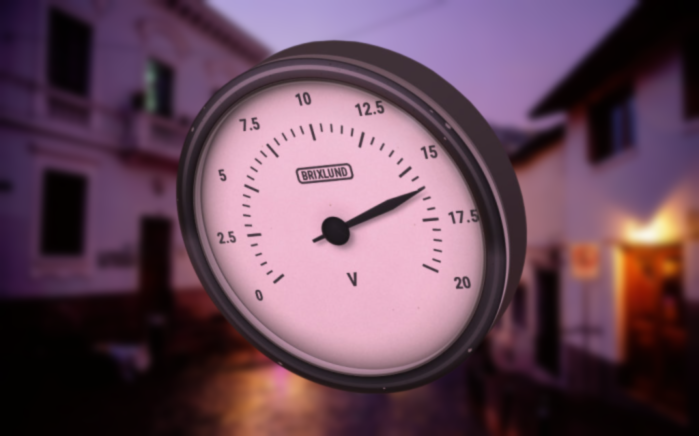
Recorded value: 16 V
